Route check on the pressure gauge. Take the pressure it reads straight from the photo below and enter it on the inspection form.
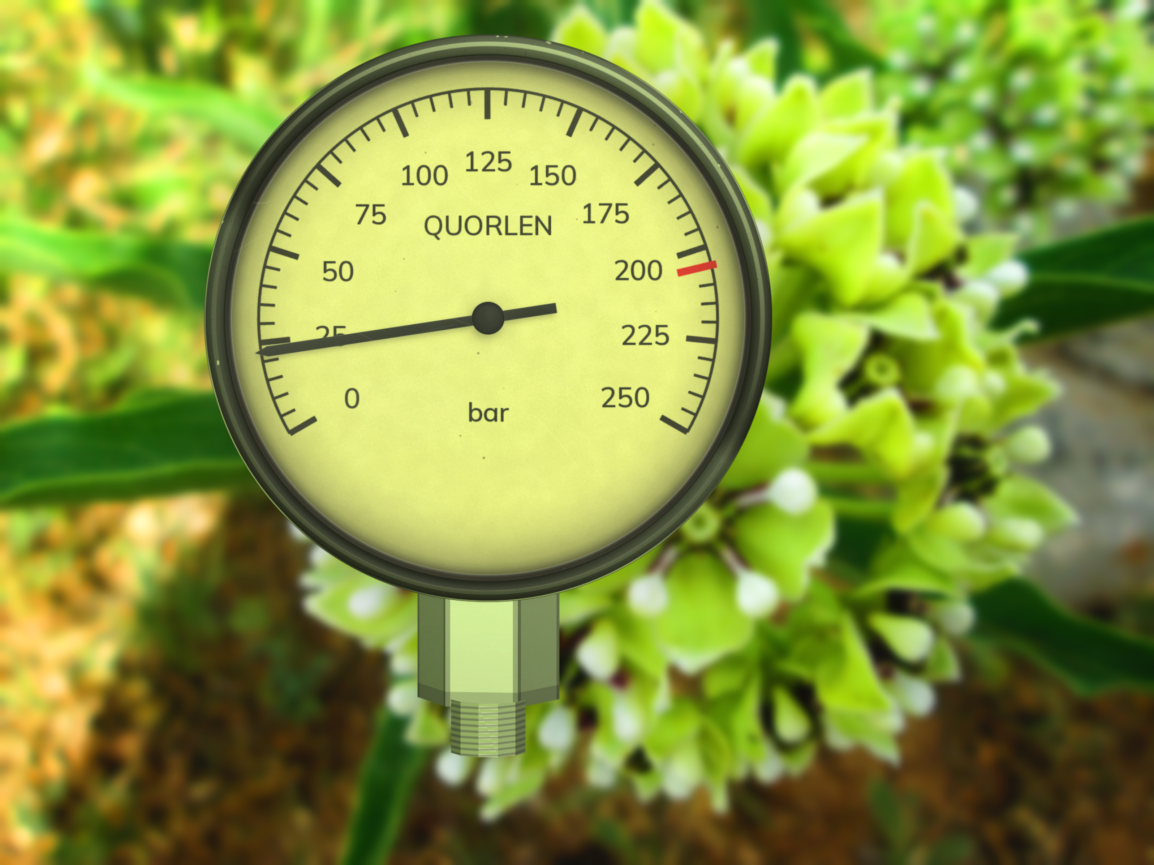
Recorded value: 22.5 bar
